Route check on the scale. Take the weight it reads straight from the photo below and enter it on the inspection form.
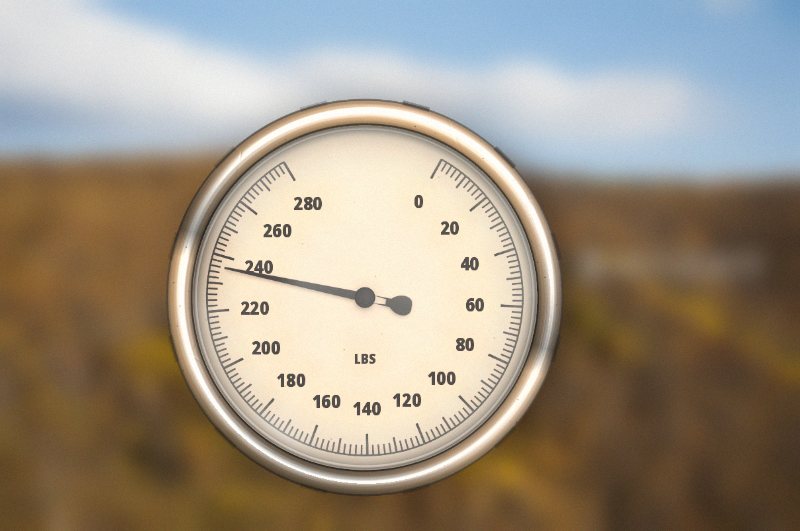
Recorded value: 236 lb
